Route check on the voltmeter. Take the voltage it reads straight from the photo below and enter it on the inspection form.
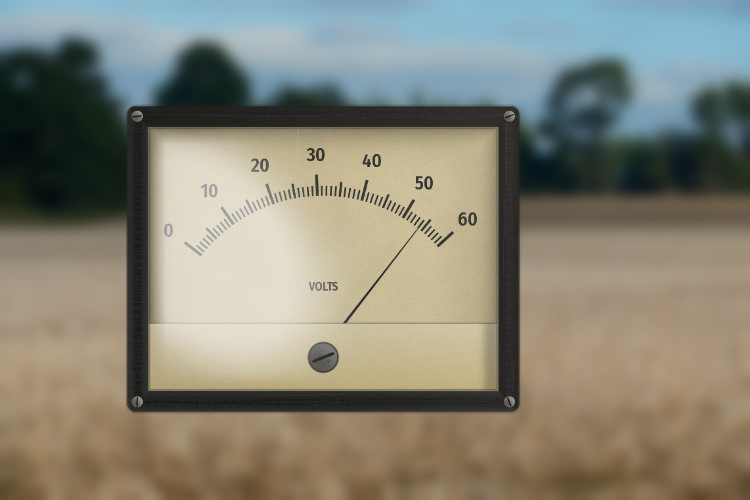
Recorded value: 54 V
